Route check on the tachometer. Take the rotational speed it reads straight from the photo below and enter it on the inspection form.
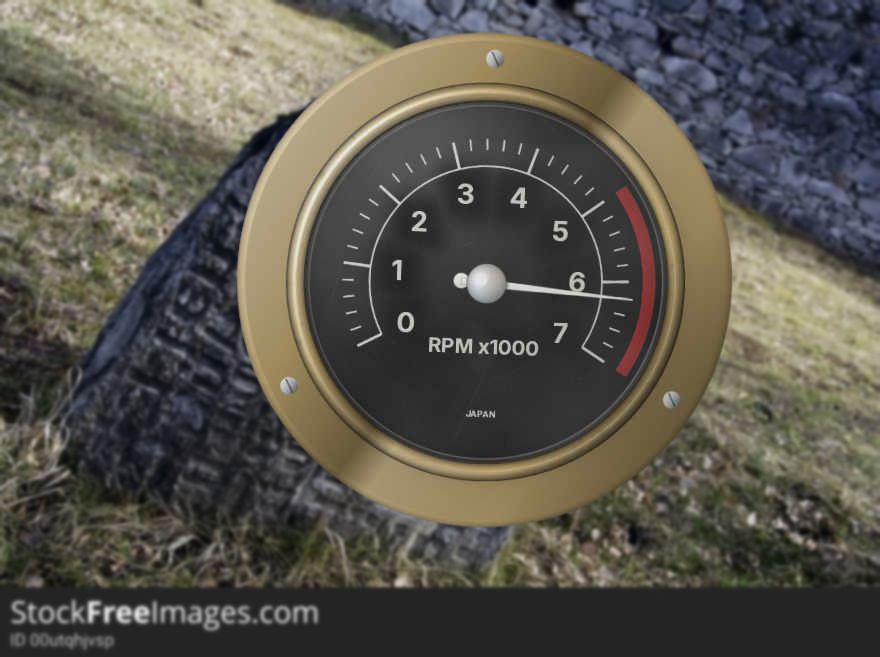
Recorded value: 6200 rpm
